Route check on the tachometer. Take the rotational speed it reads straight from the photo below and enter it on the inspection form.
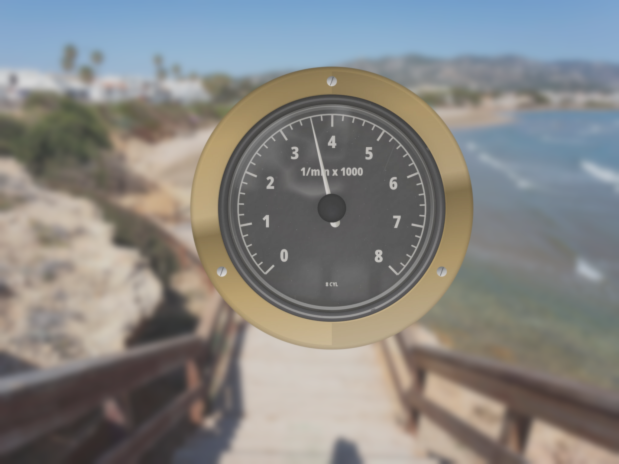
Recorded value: 3600 rpm
